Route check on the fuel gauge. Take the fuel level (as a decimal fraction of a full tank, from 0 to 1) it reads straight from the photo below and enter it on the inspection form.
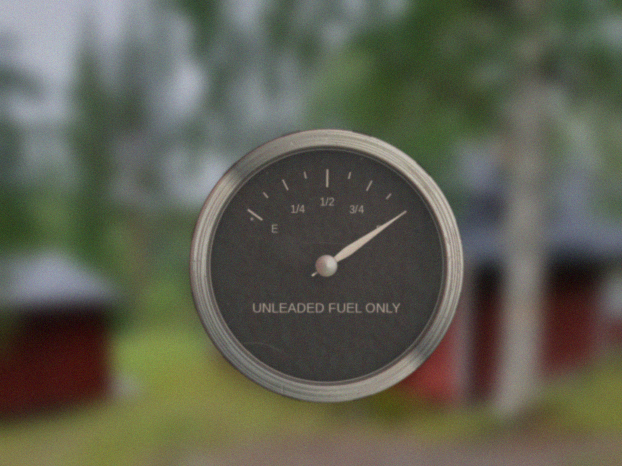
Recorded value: 1
